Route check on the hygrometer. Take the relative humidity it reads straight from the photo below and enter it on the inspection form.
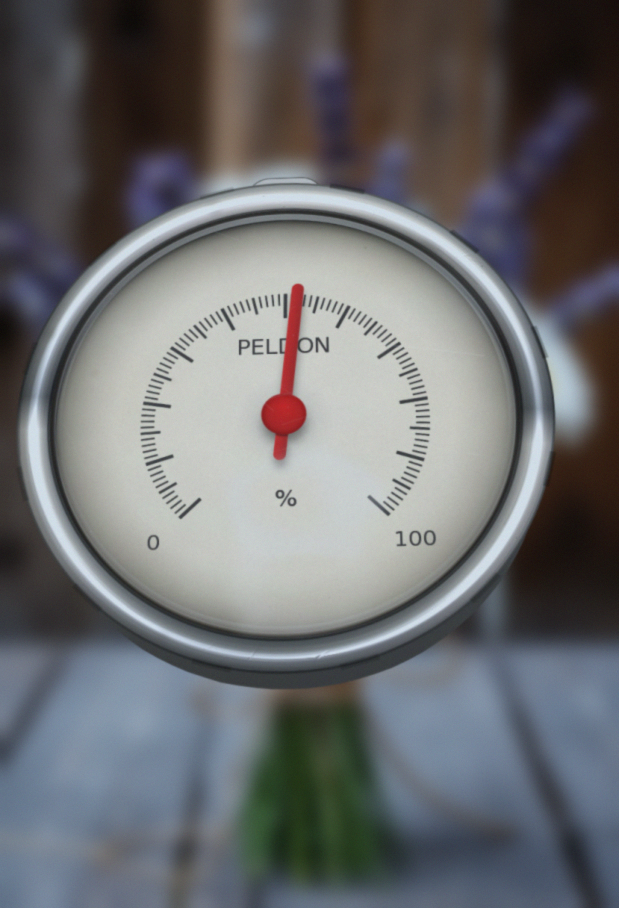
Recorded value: 52 %
